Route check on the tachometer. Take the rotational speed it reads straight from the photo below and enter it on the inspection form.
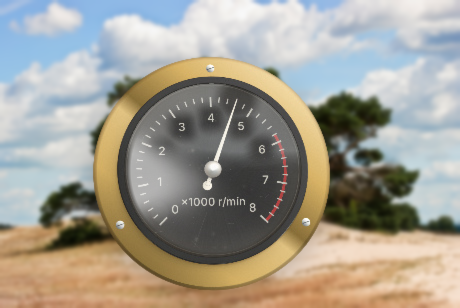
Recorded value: 4600 rpm
